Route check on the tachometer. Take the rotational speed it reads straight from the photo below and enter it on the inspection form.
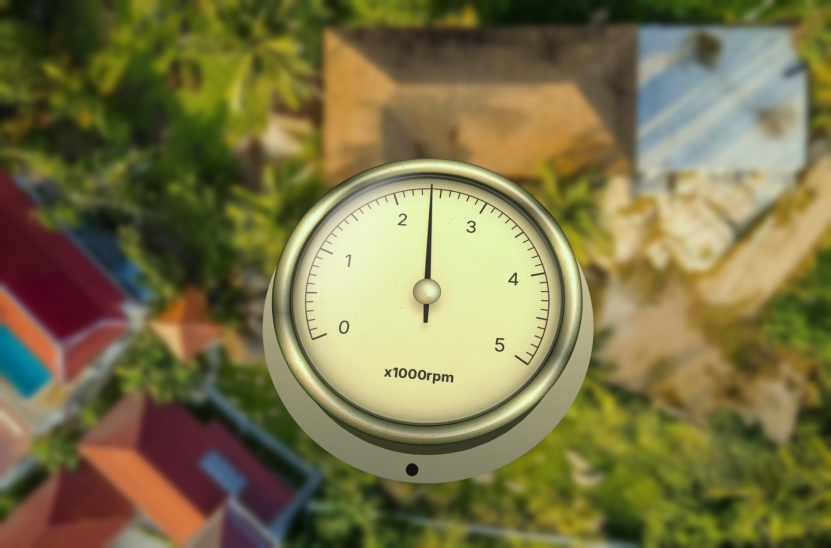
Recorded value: 2400 rpm
